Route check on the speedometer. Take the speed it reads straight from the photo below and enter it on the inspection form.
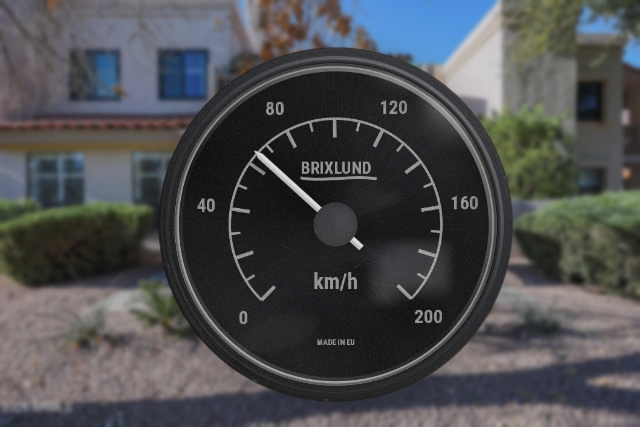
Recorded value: 65 km/h
